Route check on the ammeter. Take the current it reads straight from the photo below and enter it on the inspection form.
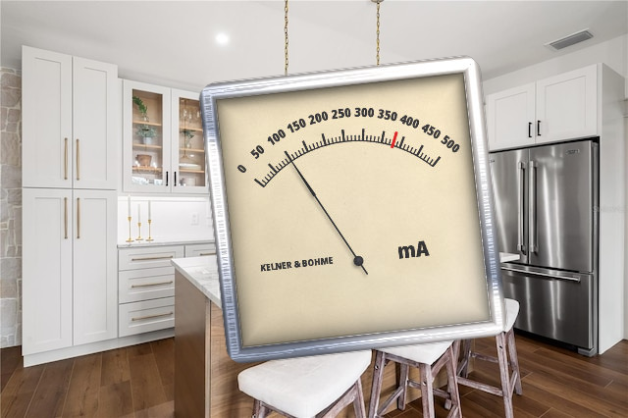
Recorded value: 100 mA
